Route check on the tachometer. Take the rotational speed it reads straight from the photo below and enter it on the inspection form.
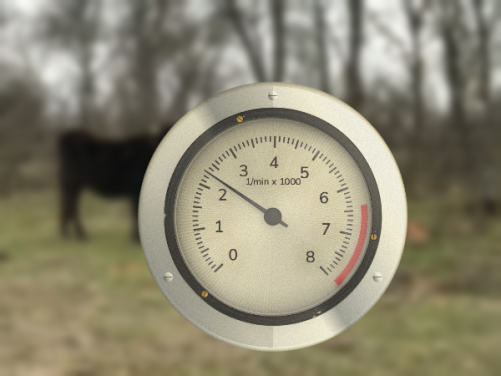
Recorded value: 2300 rpm
